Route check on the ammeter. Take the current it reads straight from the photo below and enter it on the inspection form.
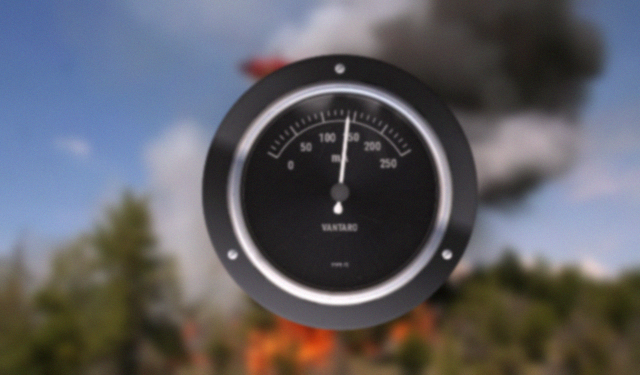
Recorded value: 140 mA
